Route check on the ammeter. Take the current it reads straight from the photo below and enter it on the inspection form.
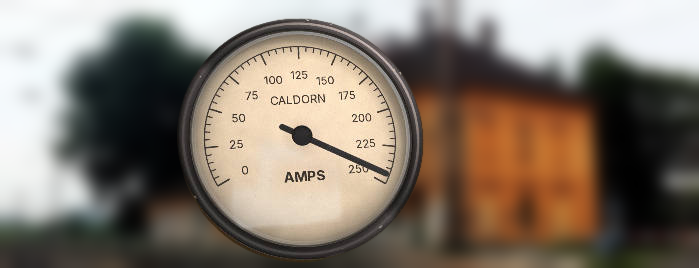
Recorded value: 245 A
